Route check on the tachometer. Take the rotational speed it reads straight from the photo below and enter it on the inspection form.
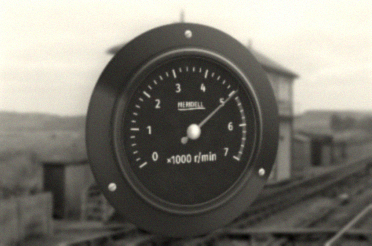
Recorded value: 5000 rpm
